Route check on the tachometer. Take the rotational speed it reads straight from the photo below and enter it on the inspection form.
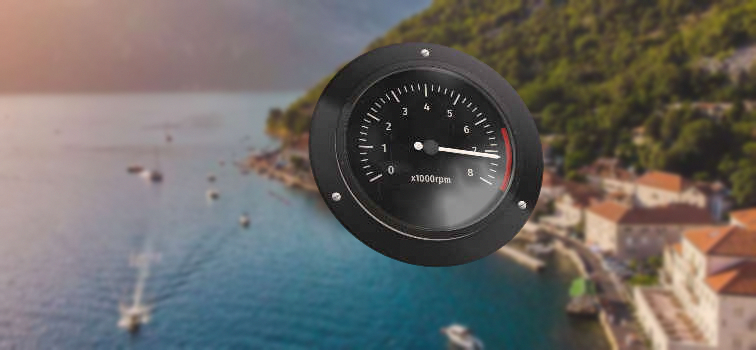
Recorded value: 7200 rpm
